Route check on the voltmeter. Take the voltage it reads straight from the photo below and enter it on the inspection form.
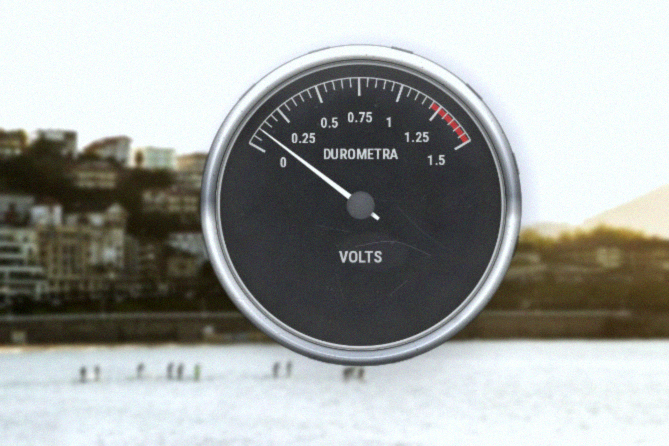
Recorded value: 0.1 V
